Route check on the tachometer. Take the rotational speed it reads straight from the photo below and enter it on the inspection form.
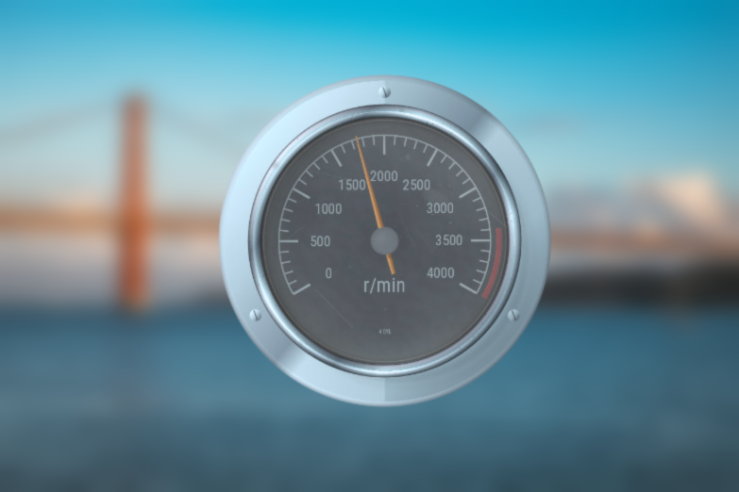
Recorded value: 1750 rpm
